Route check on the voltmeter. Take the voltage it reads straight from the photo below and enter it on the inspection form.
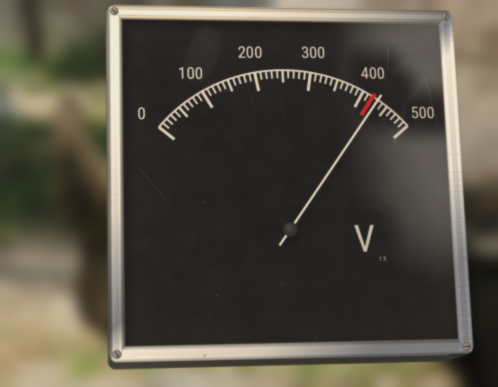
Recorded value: 430 V
